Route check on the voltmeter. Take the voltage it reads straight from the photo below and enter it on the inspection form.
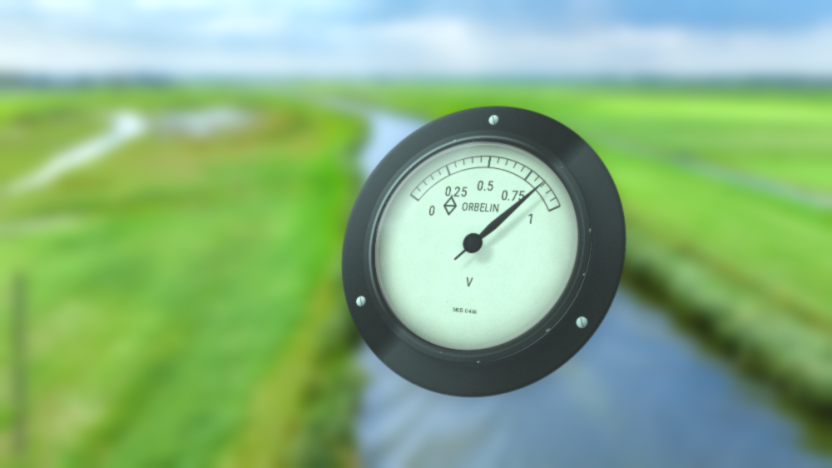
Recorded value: 0.85 V
